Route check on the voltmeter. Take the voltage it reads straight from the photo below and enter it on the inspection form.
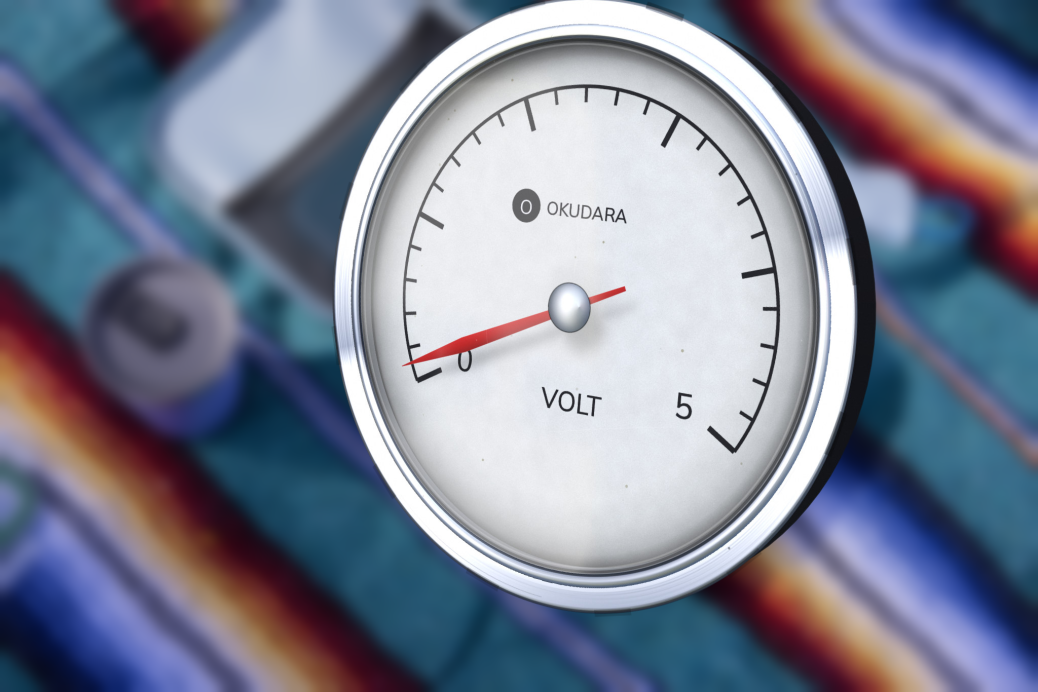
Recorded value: 0.1 V
